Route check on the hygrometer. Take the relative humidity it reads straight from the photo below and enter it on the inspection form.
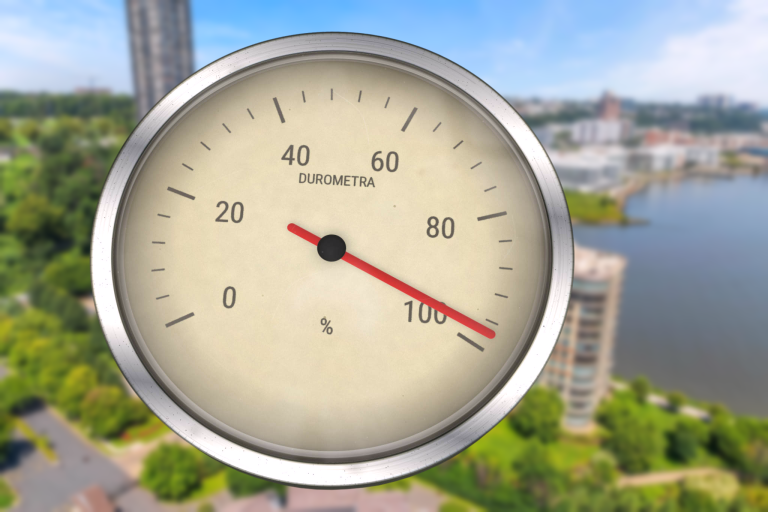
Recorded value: 98 %
